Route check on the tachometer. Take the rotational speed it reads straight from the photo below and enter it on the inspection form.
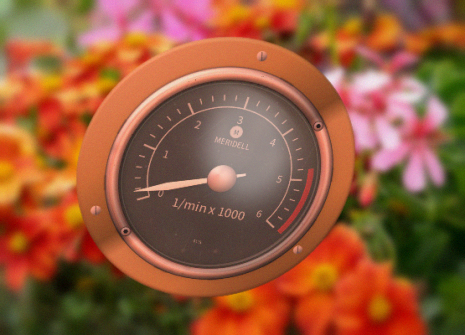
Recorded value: 200 rpm
